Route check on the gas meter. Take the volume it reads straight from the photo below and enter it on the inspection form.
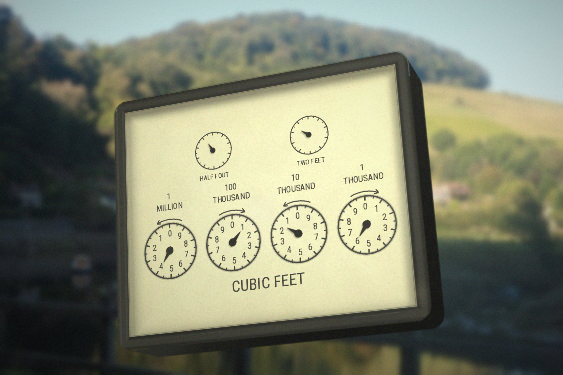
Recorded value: 411600 ft³
